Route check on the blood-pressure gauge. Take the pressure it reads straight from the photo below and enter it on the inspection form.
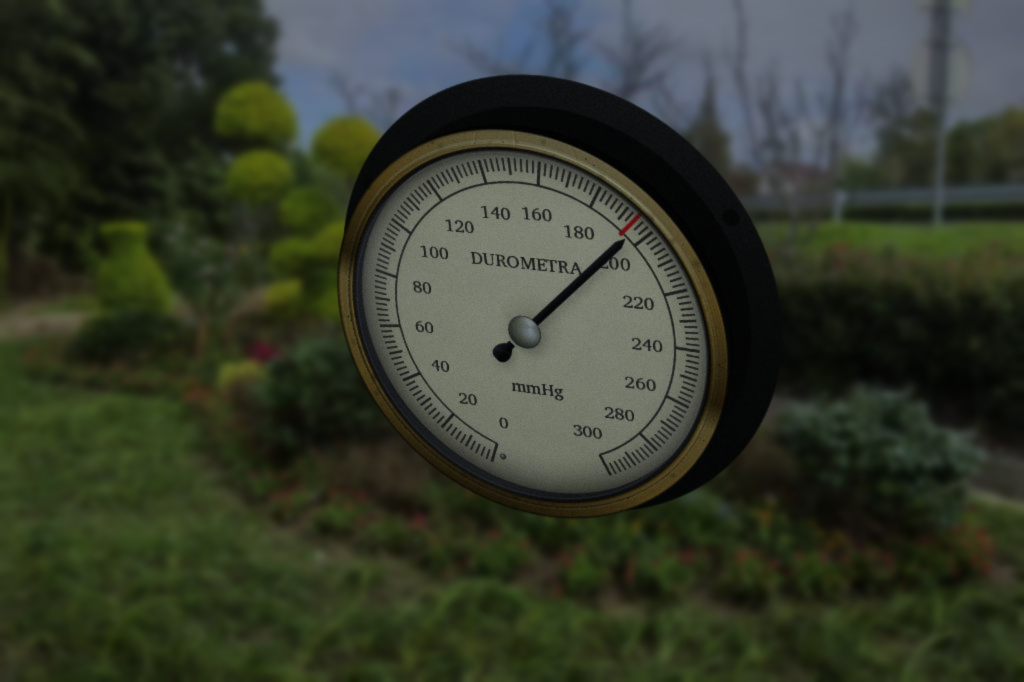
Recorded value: 196 mmHg
